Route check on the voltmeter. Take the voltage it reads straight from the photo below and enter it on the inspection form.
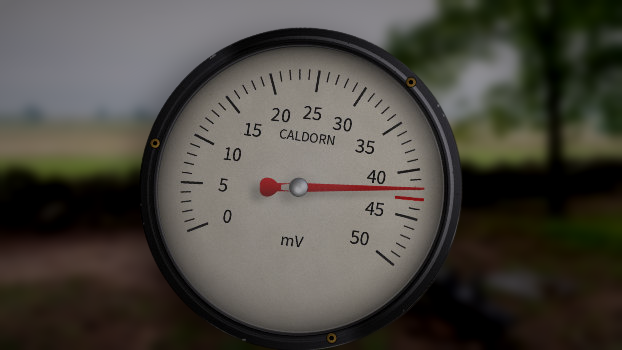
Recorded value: 42 mV
